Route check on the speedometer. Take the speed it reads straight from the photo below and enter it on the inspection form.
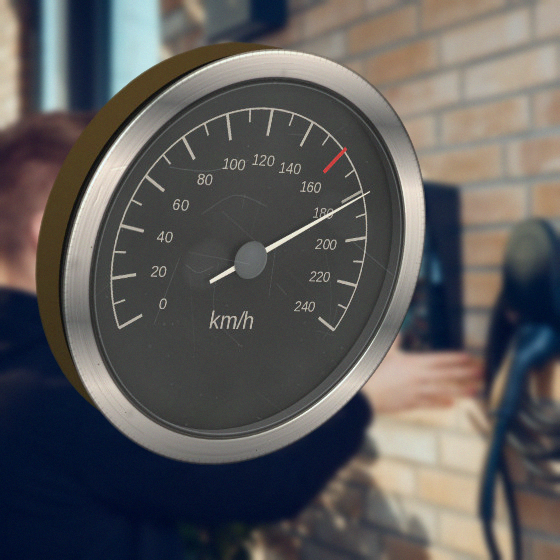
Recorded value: 180 km/h
